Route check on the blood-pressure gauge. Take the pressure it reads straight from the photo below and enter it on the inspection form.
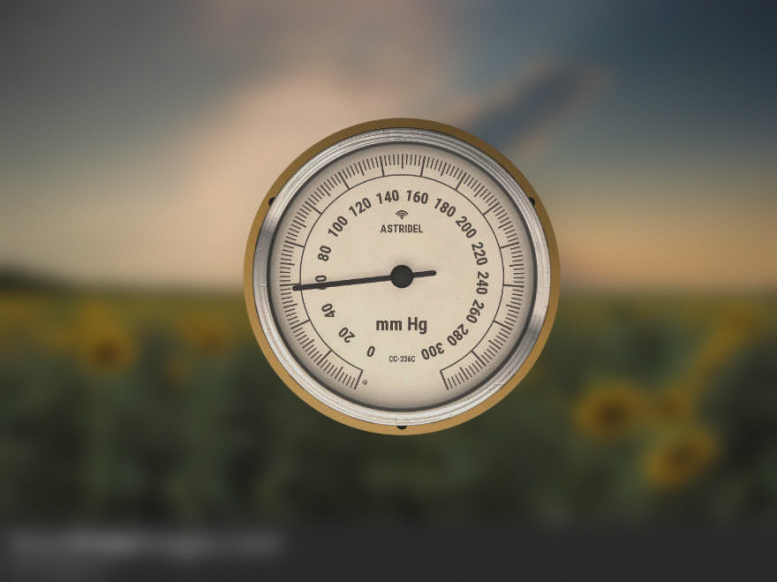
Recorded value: 58 mmHg
